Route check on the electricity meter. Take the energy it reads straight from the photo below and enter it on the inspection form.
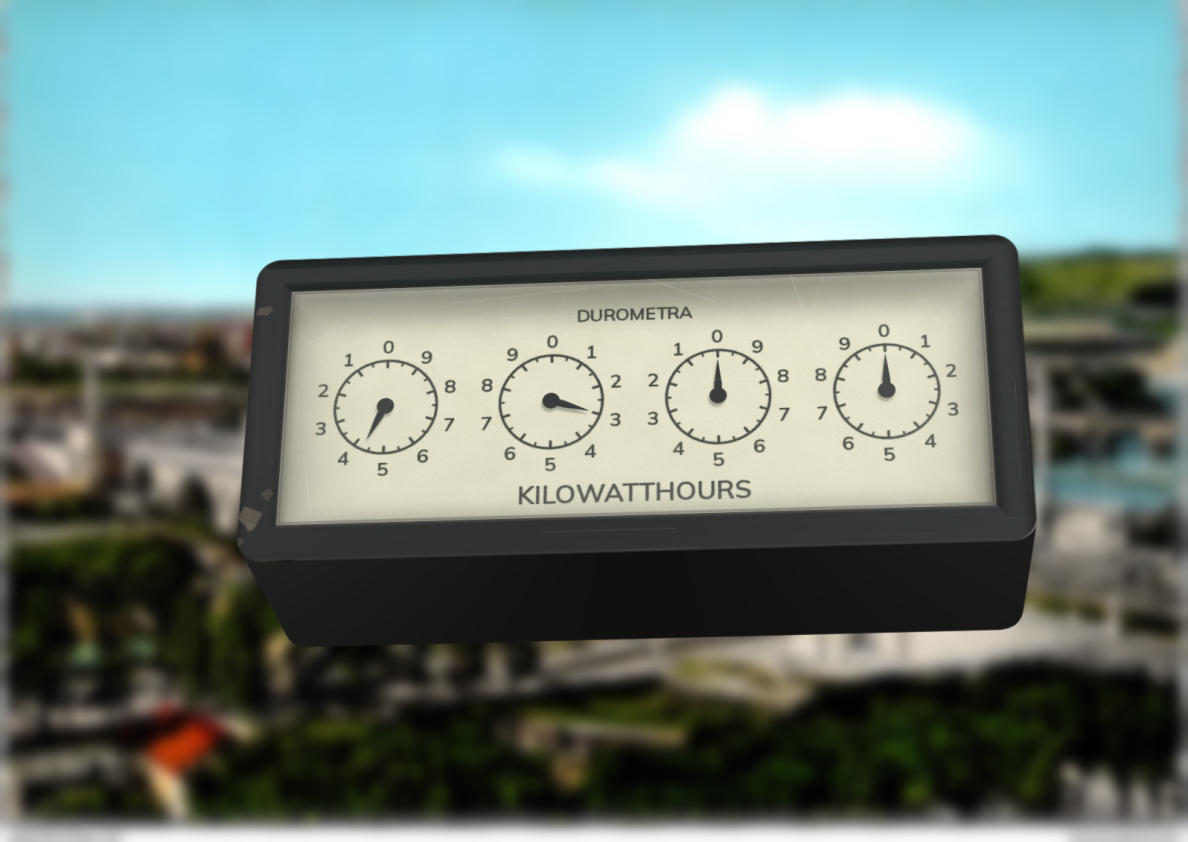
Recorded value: 4300 kWh
